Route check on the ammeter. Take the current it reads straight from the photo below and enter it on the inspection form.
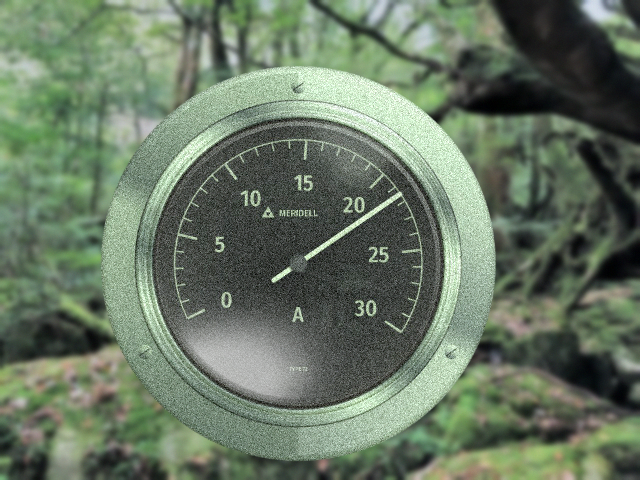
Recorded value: 21.5 A
